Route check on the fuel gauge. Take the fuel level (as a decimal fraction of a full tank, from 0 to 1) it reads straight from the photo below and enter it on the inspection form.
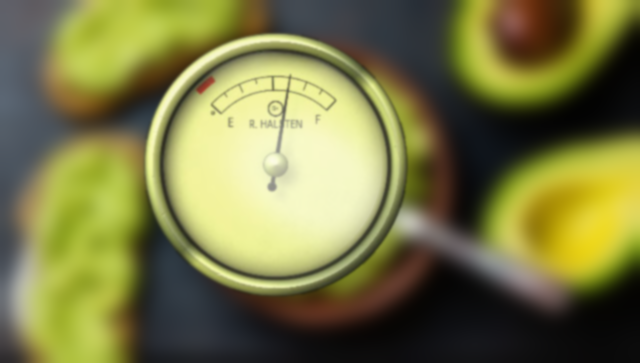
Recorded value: 0.625
